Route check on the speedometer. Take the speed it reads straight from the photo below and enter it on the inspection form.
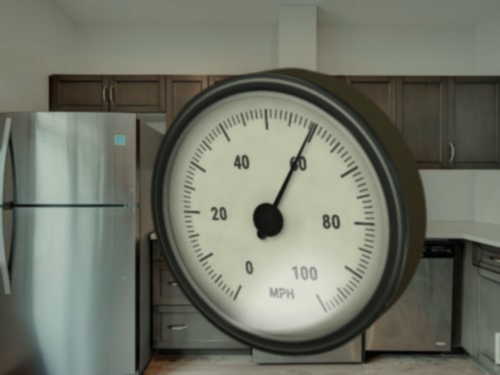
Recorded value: 60 mph
